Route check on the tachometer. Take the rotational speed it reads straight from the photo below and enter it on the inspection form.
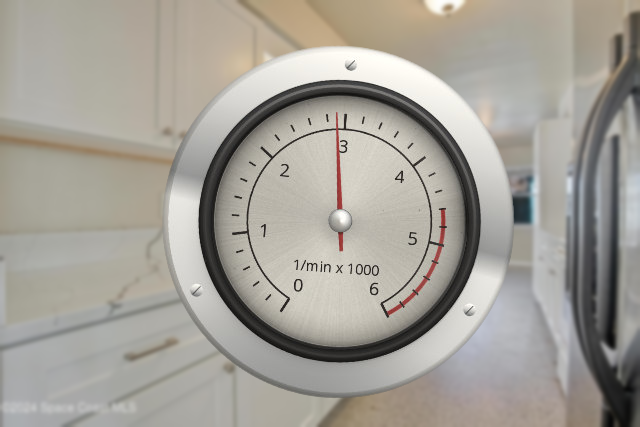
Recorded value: 2900 rpm
